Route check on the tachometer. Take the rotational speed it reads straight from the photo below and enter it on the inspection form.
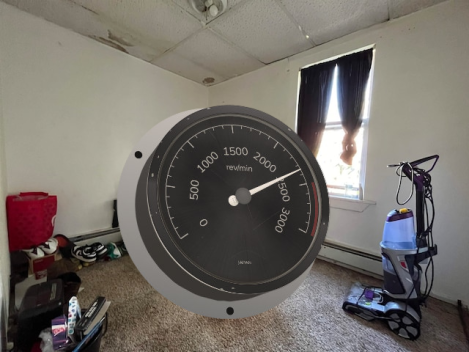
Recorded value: 2350 rpm
